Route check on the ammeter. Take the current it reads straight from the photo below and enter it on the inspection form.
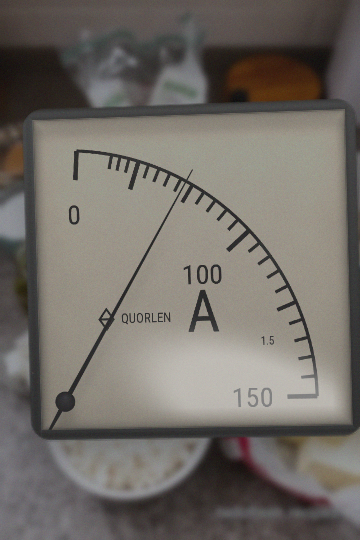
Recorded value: 72.5 A
